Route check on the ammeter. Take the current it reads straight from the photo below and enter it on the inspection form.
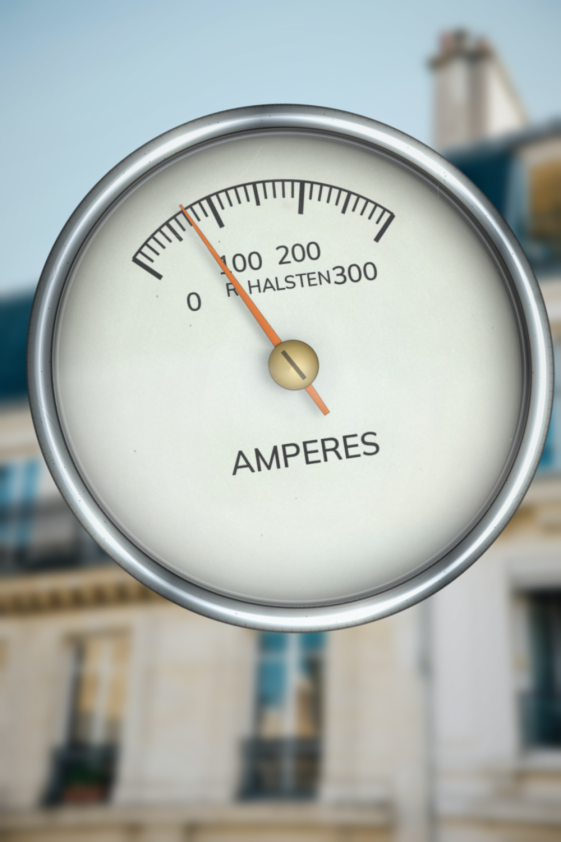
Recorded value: 70 A
